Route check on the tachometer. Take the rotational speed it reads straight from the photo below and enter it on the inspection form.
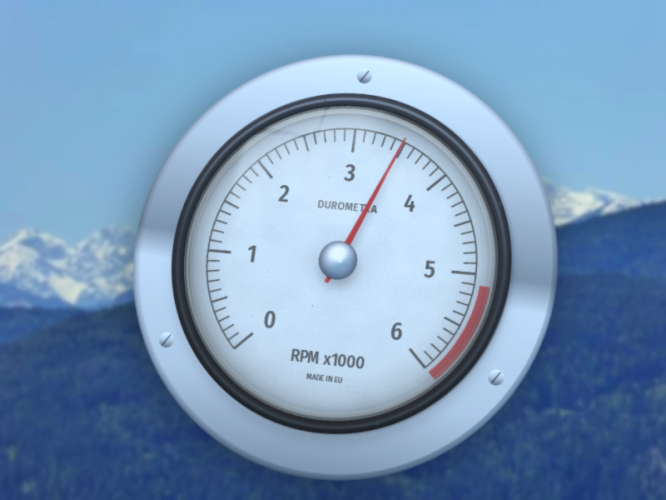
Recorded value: 3500 rpm
